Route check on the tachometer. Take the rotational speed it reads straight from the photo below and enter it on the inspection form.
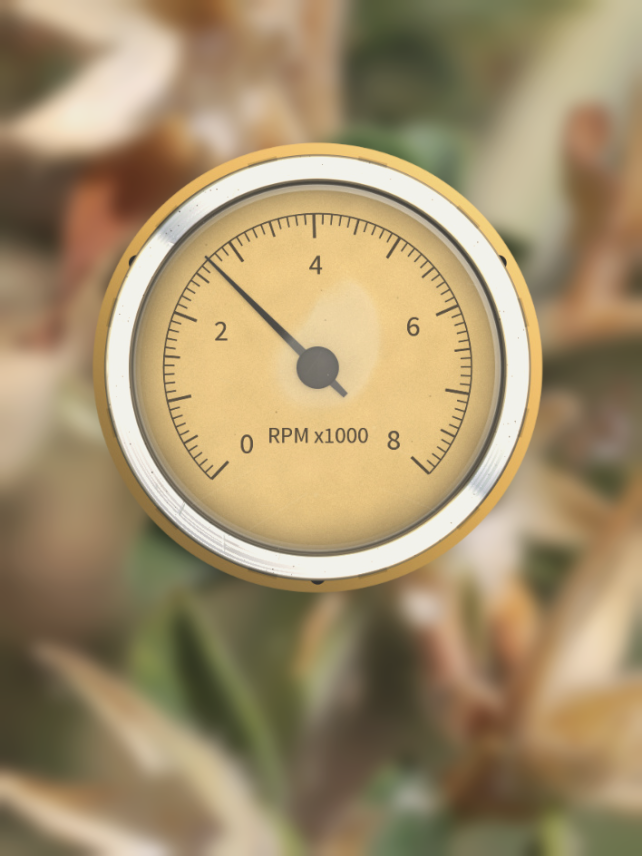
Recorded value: 2700 rpm
